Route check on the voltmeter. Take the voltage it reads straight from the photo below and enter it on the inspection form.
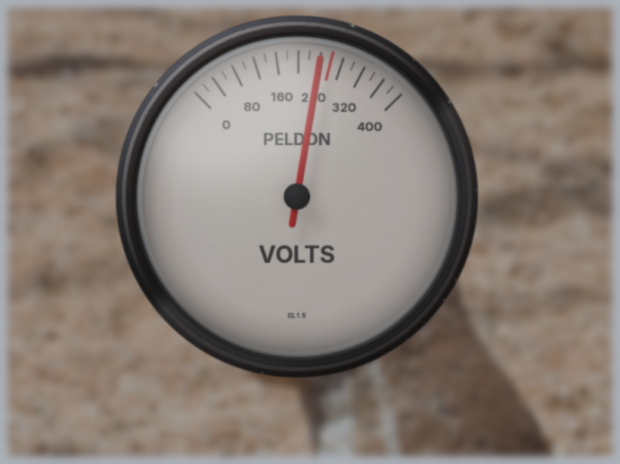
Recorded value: 240 V
